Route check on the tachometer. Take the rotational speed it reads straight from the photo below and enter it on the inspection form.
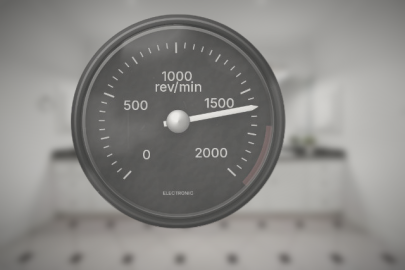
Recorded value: 1600 rpm
